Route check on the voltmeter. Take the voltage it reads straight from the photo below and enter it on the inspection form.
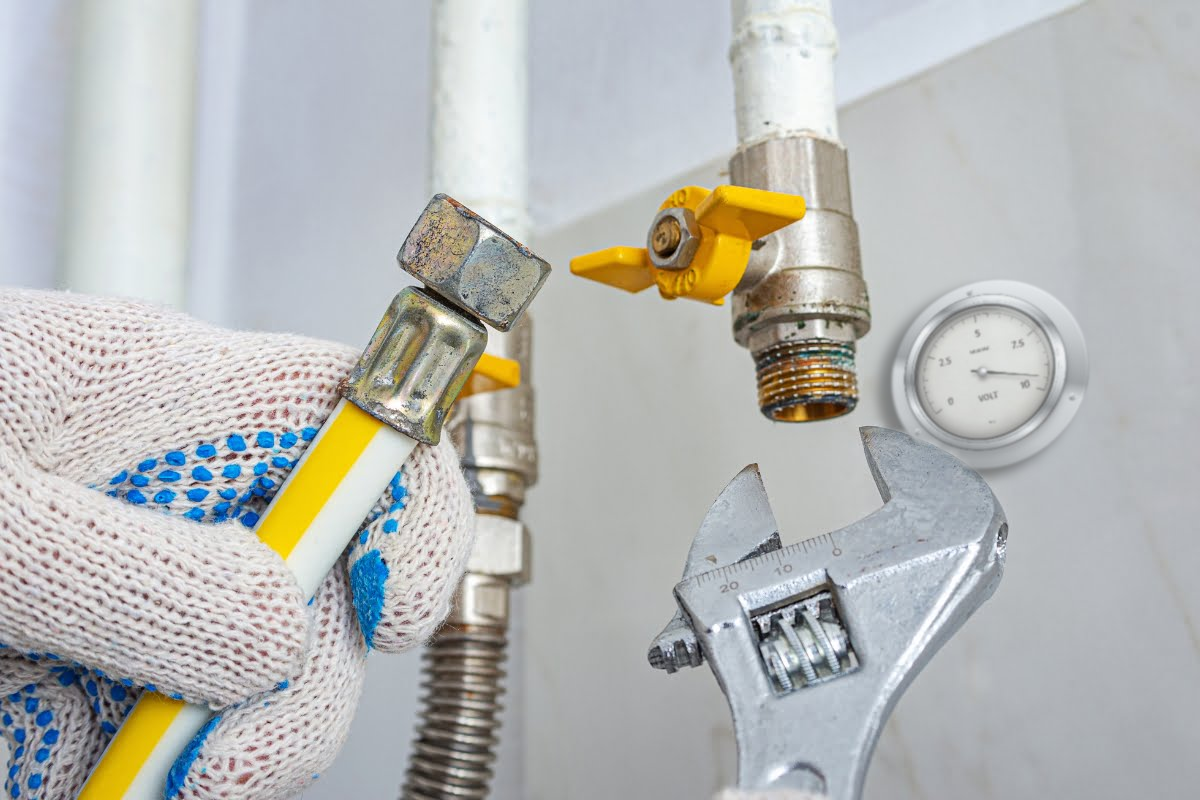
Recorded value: 9.5 V
